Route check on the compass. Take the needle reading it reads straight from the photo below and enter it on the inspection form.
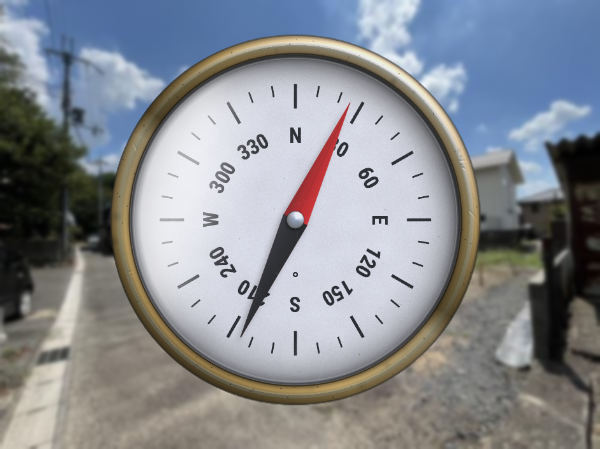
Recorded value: 25 °
